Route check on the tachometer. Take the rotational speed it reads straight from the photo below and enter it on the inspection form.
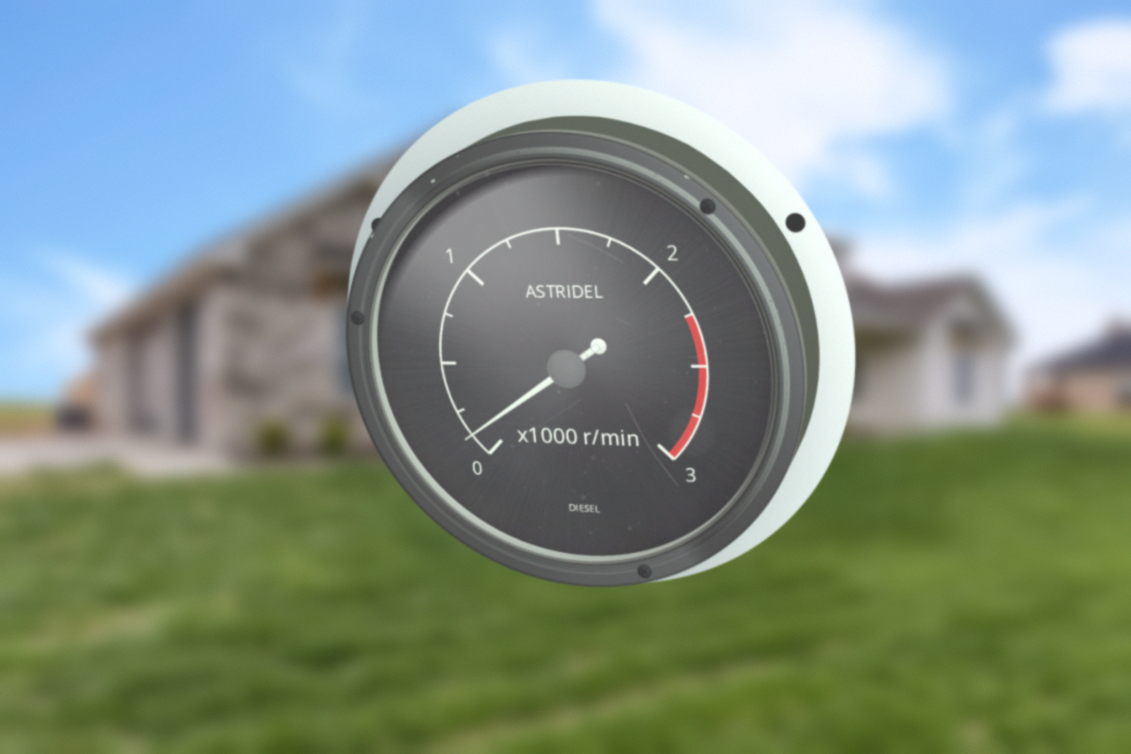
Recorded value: 125 rpm
